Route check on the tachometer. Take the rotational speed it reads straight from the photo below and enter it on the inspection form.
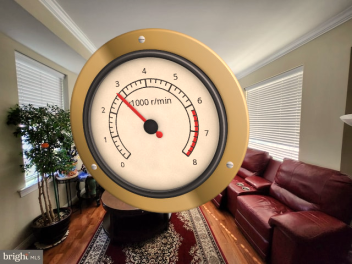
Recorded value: 2800 rpm
